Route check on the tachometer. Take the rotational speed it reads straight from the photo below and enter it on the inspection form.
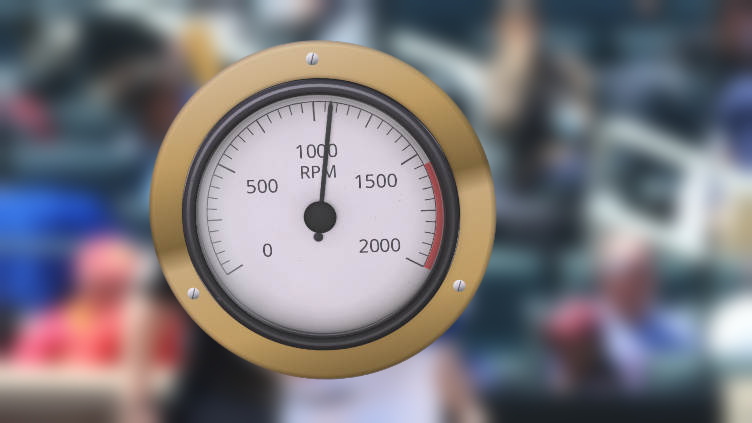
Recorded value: 1075 rpm
